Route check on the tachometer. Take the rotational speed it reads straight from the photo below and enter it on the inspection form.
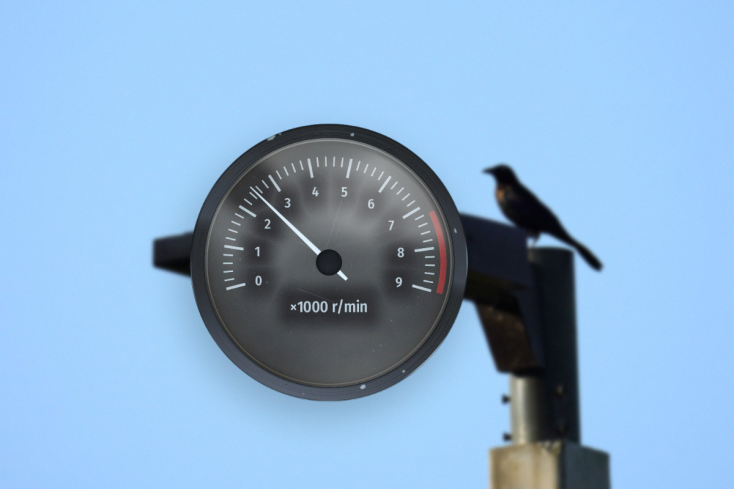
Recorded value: 2500 rpm
